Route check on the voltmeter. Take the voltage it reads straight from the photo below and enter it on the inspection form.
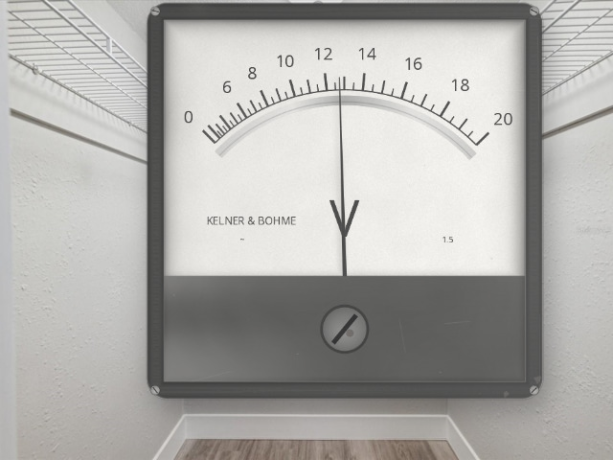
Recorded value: 12.75 V
